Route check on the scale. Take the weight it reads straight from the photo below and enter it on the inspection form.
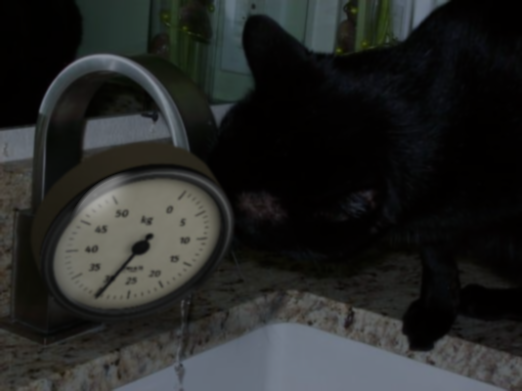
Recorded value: 30 kg
